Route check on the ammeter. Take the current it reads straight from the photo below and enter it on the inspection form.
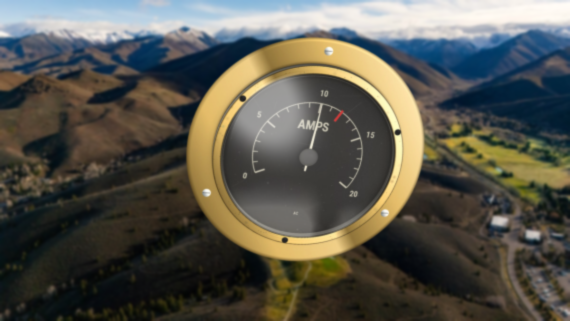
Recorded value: 10 A
